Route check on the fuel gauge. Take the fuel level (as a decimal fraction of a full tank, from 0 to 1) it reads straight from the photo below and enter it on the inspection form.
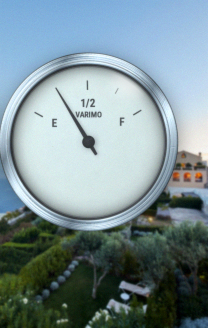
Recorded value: 0.25
